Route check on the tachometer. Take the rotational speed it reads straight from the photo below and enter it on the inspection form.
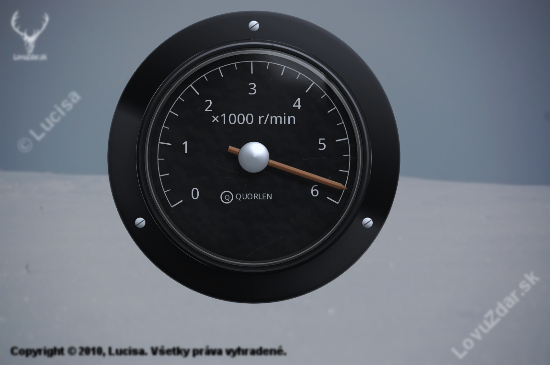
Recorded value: 5750 rpm
